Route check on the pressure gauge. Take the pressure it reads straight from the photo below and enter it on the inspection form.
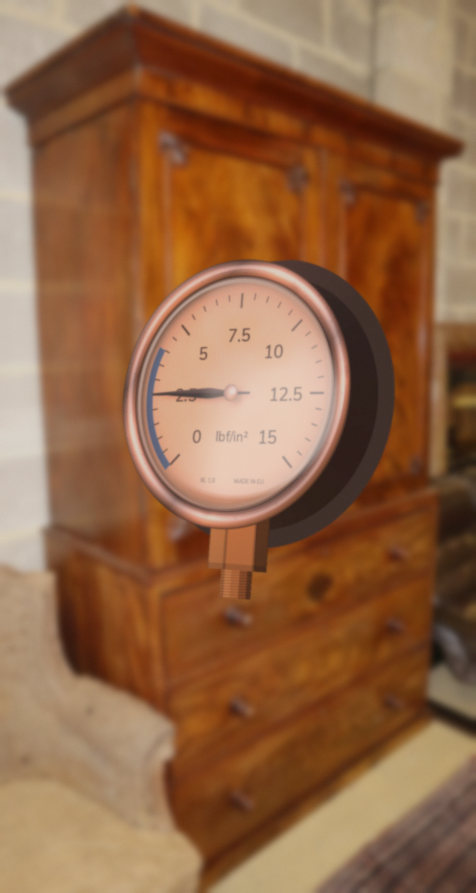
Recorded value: 2.5 psi
